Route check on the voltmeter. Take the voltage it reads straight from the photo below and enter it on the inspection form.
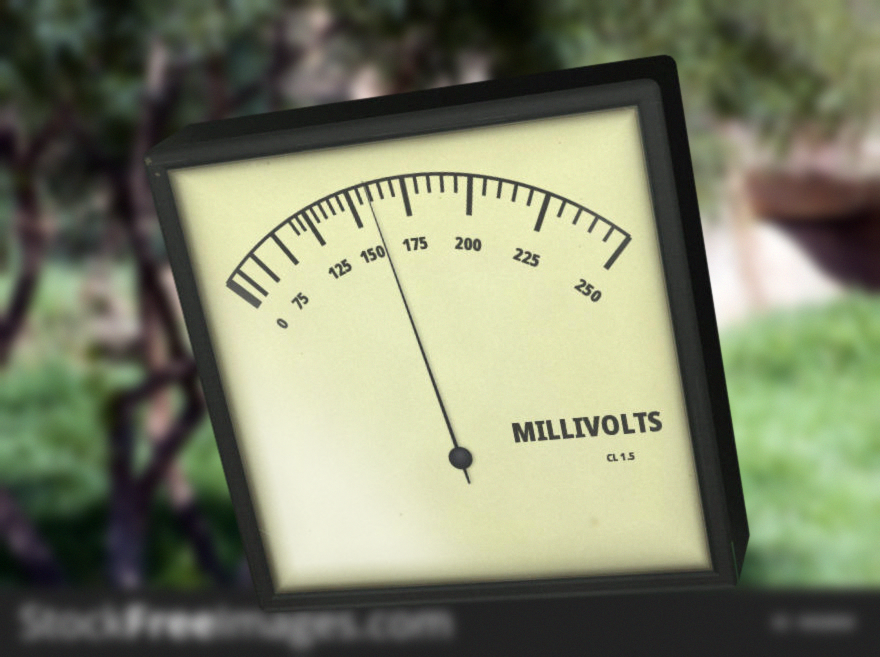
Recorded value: 160 mV
